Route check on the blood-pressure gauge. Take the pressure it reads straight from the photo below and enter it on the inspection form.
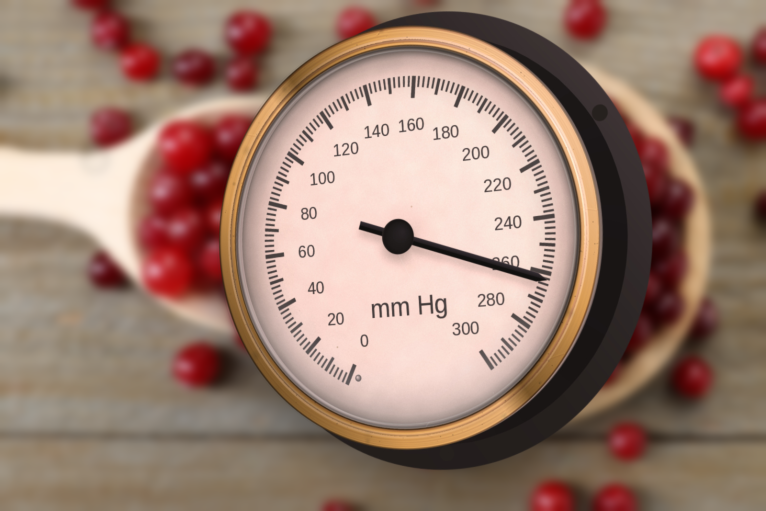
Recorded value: 262 mmHg
